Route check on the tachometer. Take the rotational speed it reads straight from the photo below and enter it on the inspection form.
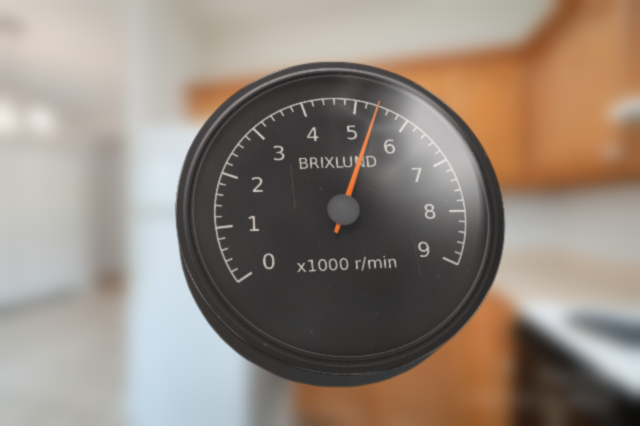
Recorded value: 5400 rpm
